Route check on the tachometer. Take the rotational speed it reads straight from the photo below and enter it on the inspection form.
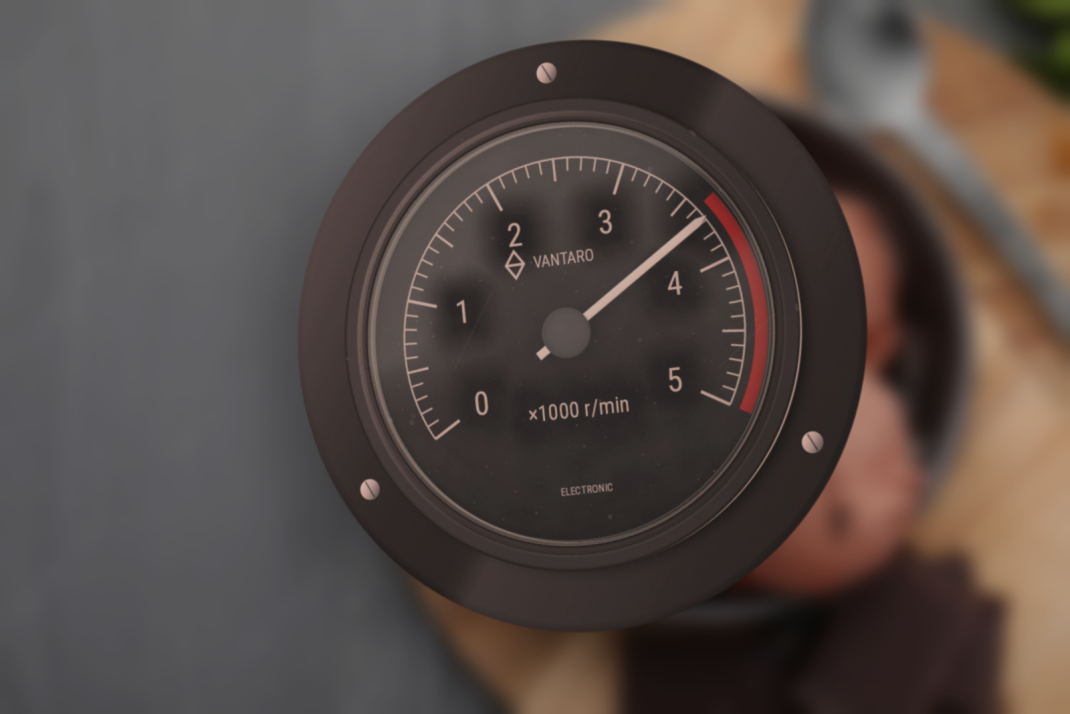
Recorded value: 3700 rpm
